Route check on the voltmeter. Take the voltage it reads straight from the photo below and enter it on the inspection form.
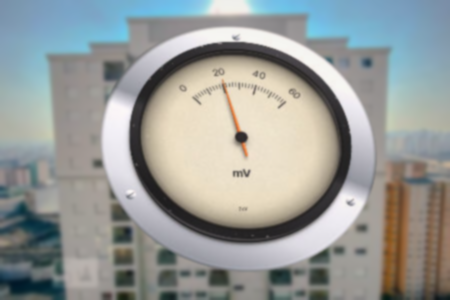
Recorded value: 20 mV
